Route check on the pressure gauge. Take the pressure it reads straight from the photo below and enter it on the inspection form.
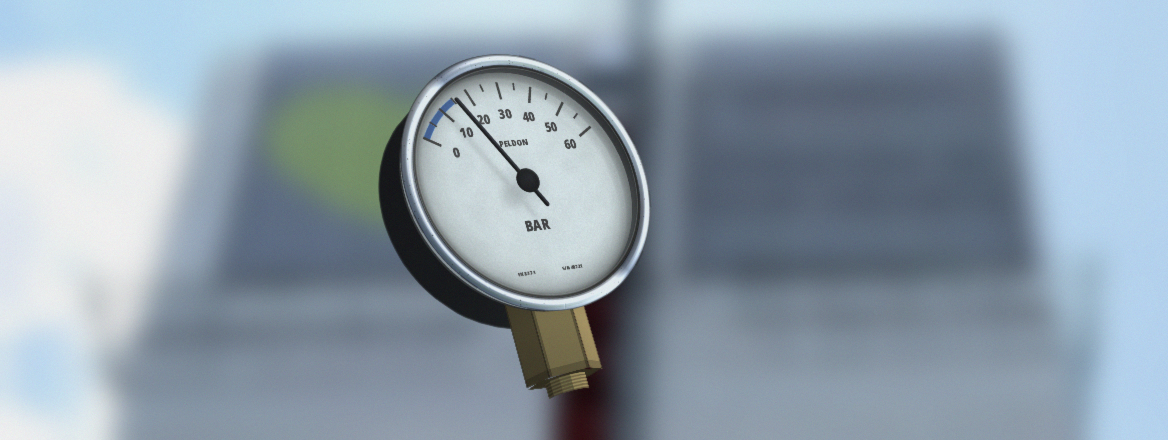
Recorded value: 15 bar
